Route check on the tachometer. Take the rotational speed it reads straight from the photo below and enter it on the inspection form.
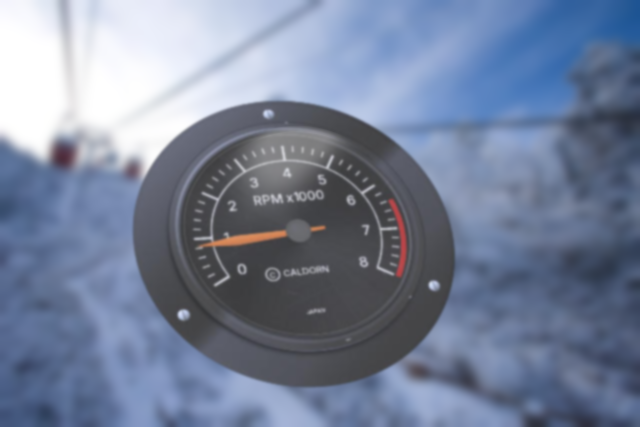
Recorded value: 800 rpm
